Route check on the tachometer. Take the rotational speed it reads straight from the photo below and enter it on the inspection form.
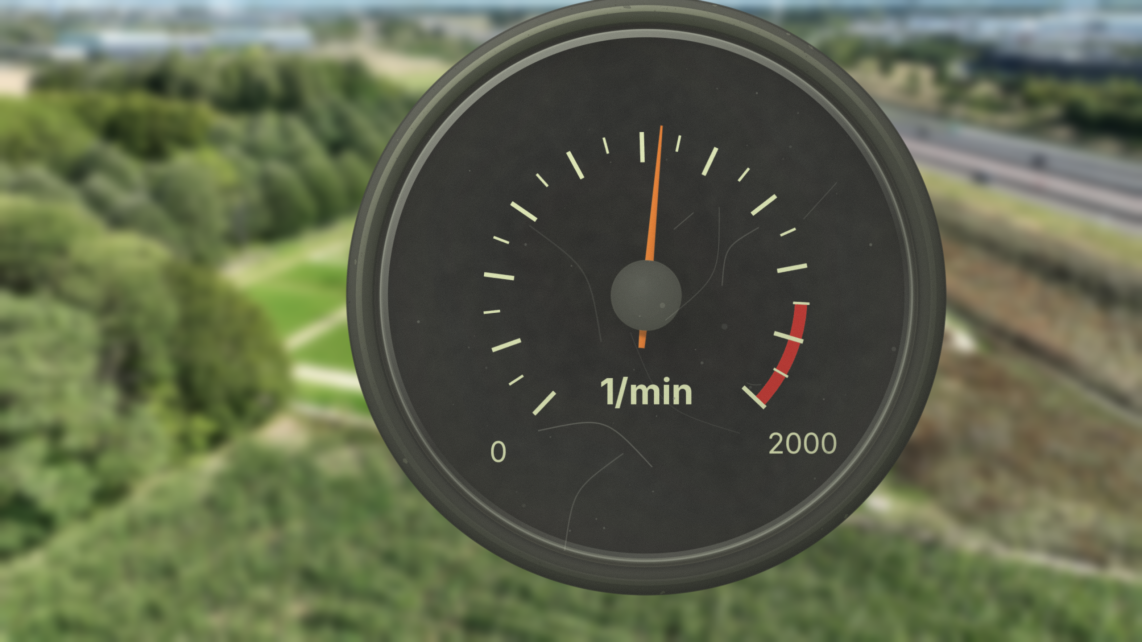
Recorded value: 1050 rpm
